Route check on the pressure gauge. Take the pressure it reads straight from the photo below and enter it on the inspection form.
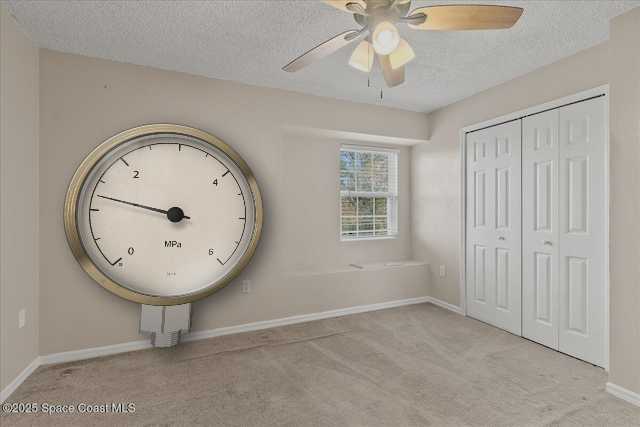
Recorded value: 1.25 MPa
